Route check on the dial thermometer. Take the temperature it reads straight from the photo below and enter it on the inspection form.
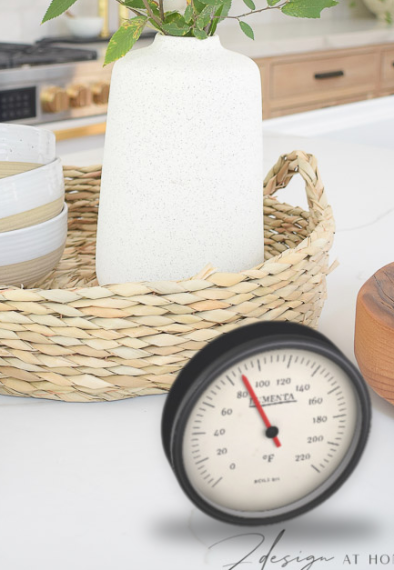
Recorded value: 88 °F
